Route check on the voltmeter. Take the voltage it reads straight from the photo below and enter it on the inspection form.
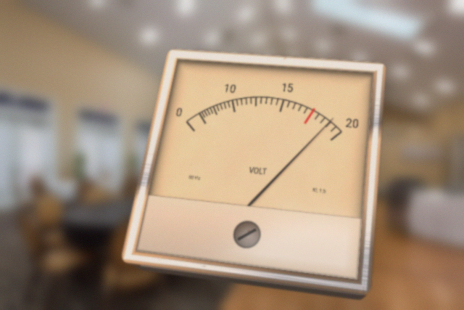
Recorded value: 19 V
